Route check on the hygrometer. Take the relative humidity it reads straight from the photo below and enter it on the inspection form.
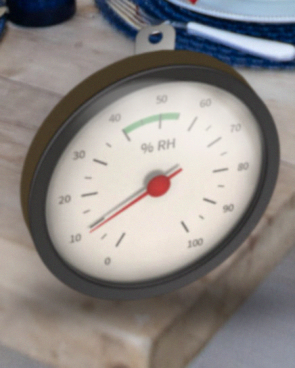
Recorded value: 10 %
